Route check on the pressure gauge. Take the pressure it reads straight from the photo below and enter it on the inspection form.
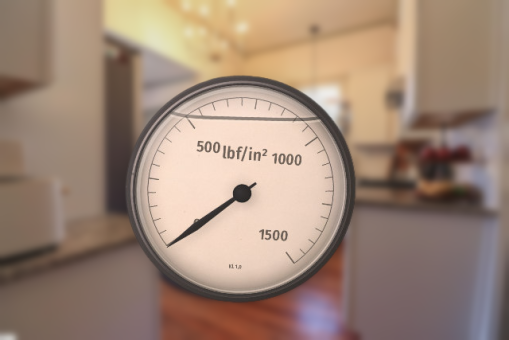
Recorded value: 0 psi
